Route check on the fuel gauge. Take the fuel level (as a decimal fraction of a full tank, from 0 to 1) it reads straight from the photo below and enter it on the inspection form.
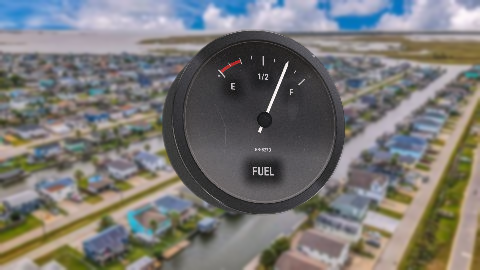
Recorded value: 0.75
